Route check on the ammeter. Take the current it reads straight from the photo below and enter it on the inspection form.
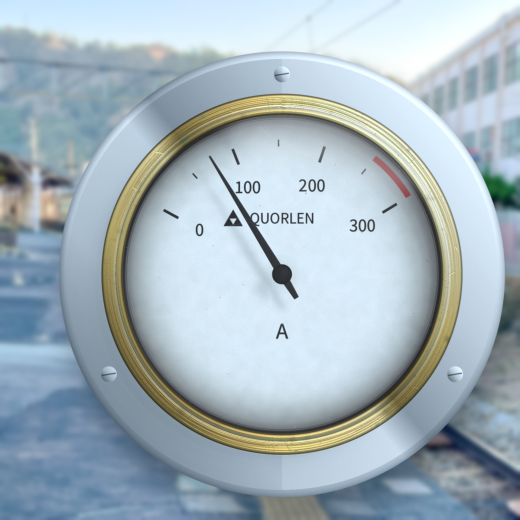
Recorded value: 75 A
